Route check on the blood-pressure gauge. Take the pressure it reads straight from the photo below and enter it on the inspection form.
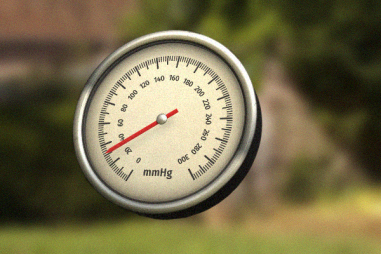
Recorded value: 30 mmHg
